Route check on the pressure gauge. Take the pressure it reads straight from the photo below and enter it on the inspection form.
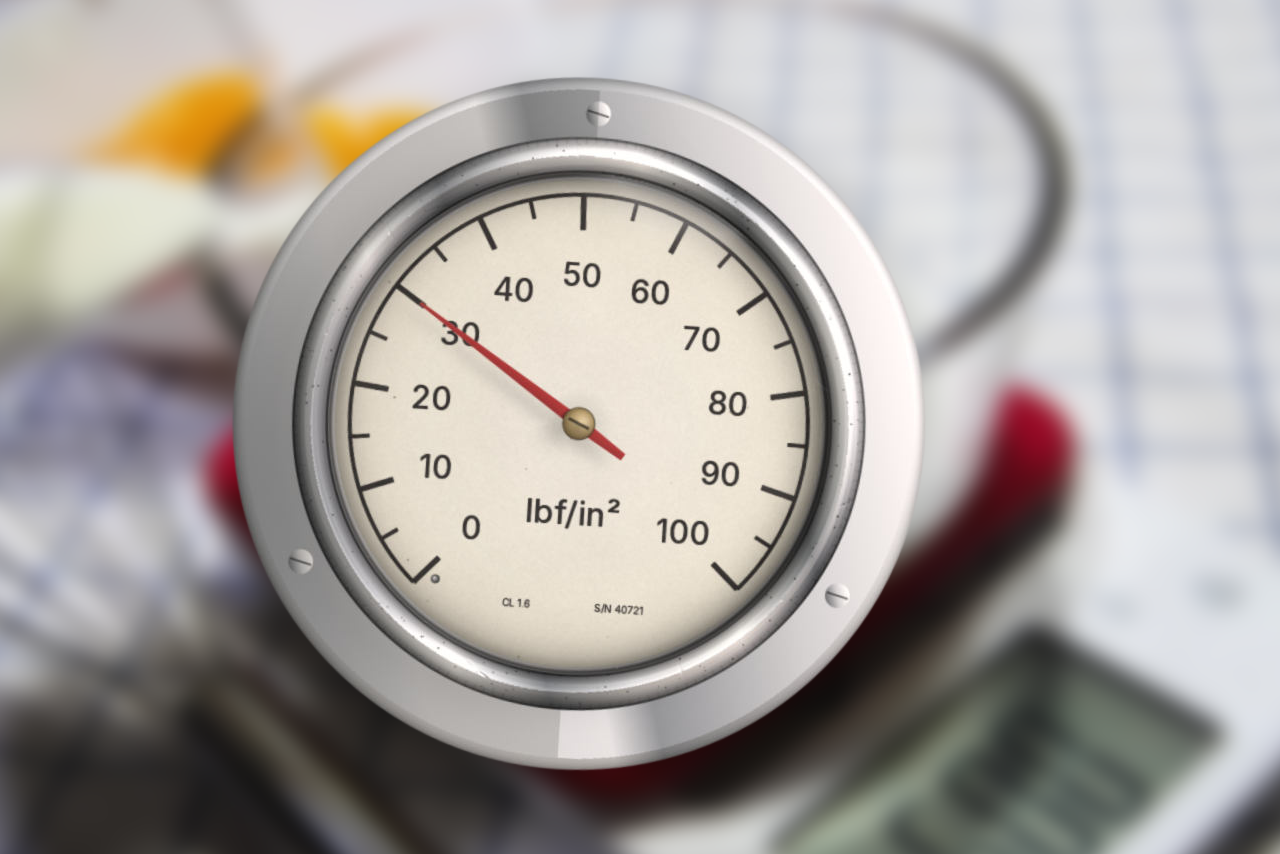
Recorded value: 30 psi
